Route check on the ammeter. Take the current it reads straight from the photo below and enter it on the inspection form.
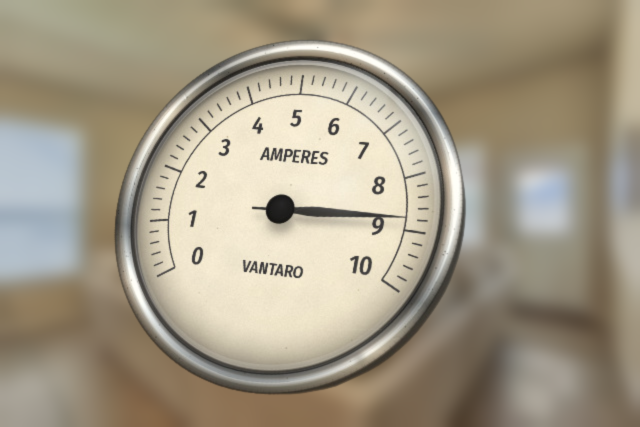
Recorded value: 8.8 A
